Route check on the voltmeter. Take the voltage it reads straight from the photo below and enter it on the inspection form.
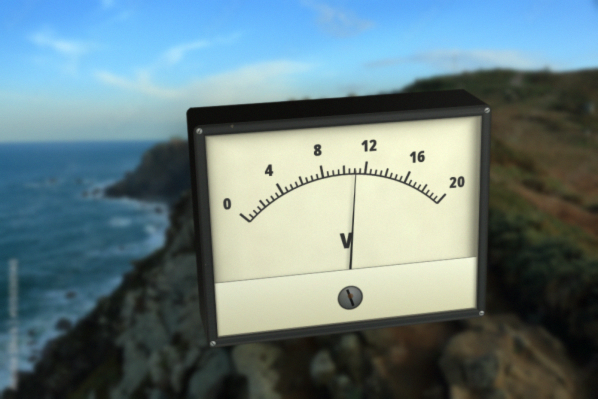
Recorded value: 11 V
